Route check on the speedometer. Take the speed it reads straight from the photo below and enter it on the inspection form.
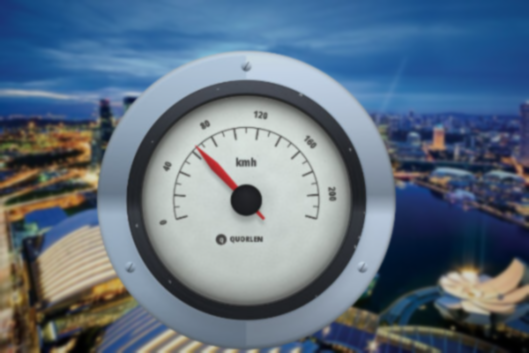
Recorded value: 65 km/h
